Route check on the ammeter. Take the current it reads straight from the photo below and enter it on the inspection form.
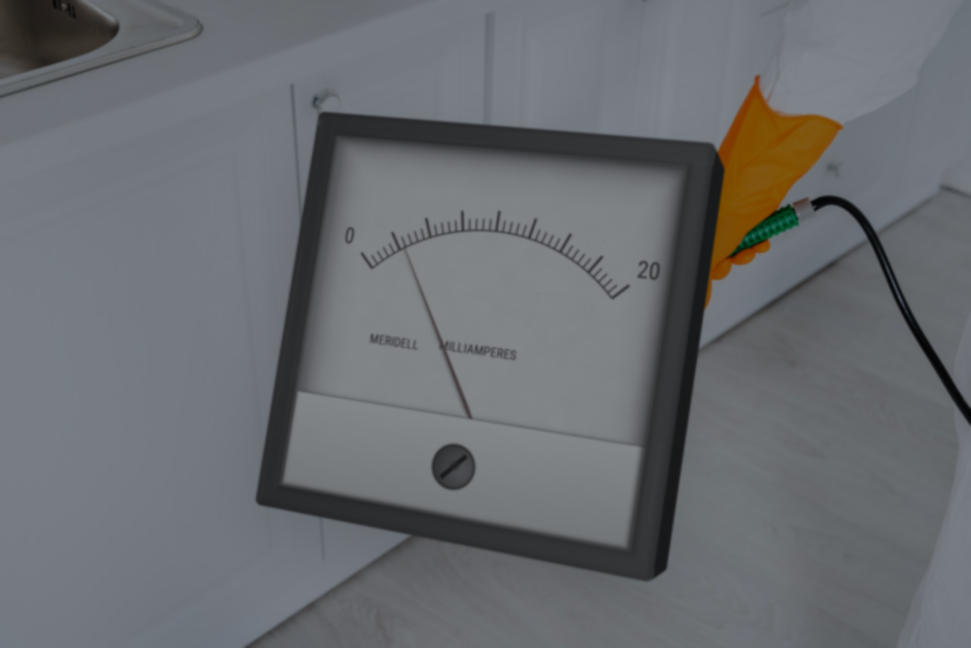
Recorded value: 3 mA
